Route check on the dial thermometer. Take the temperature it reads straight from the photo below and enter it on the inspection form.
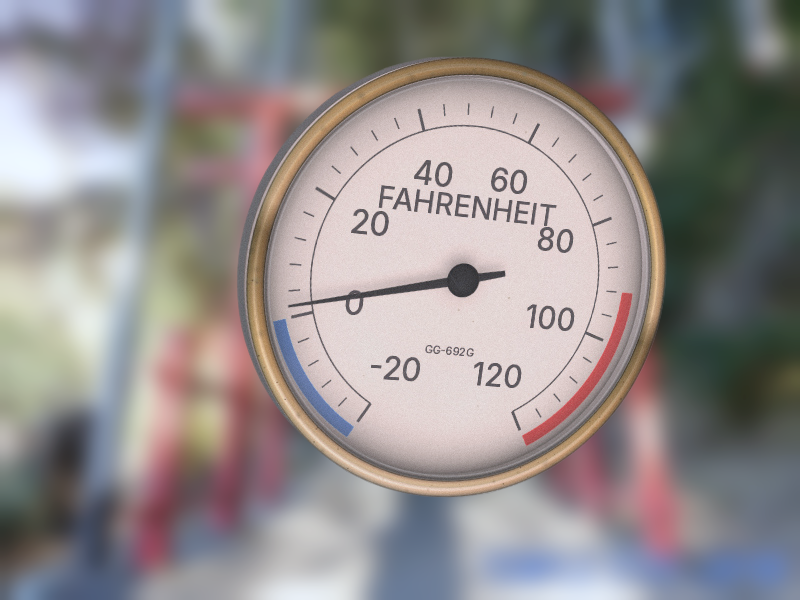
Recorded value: 2 °F
